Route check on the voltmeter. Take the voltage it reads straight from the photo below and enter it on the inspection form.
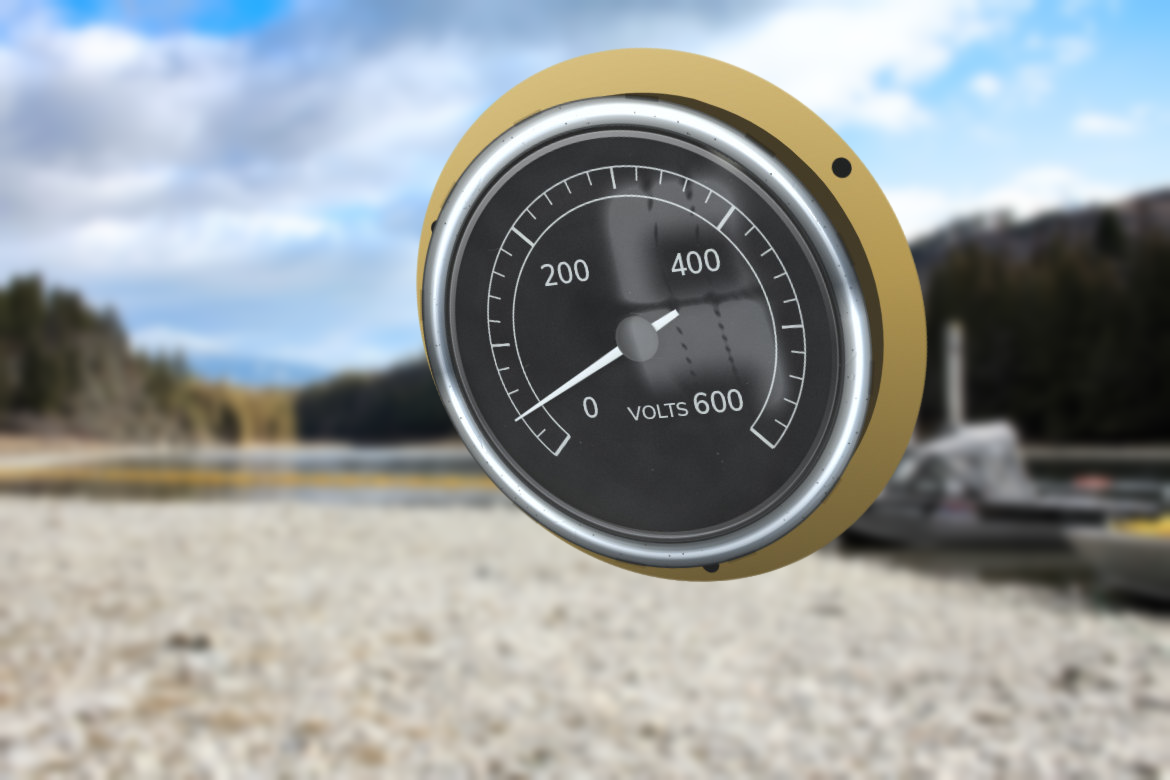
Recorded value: 40 V
